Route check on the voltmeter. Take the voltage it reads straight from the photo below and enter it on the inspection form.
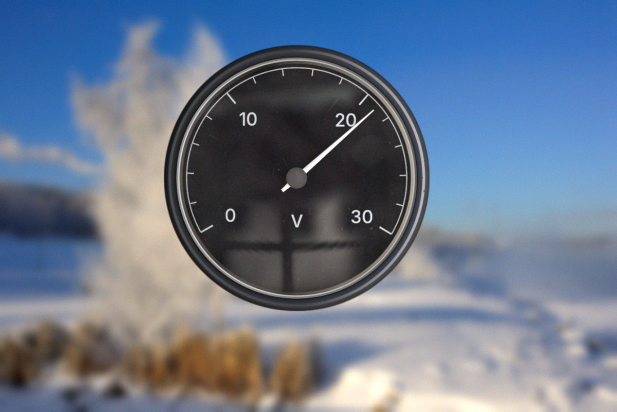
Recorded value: 21 V
